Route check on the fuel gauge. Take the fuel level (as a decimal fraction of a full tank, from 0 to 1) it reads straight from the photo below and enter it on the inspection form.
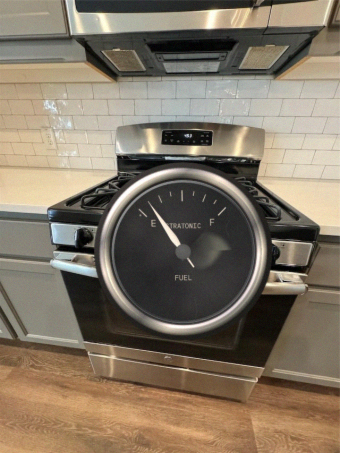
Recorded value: 0.125
